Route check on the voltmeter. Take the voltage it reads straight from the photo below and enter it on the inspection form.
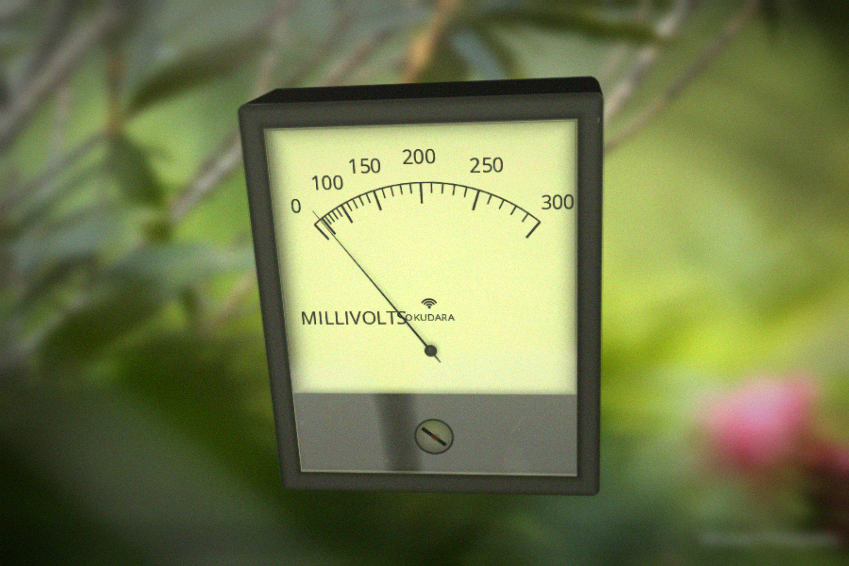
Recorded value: 50 mV
